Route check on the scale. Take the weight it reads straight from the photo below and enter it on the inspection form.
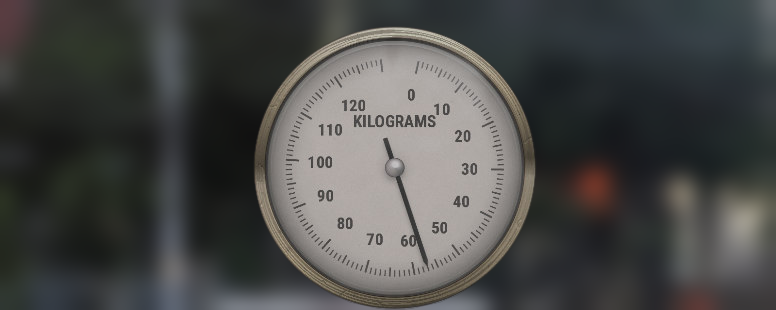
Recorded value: 57 kg
